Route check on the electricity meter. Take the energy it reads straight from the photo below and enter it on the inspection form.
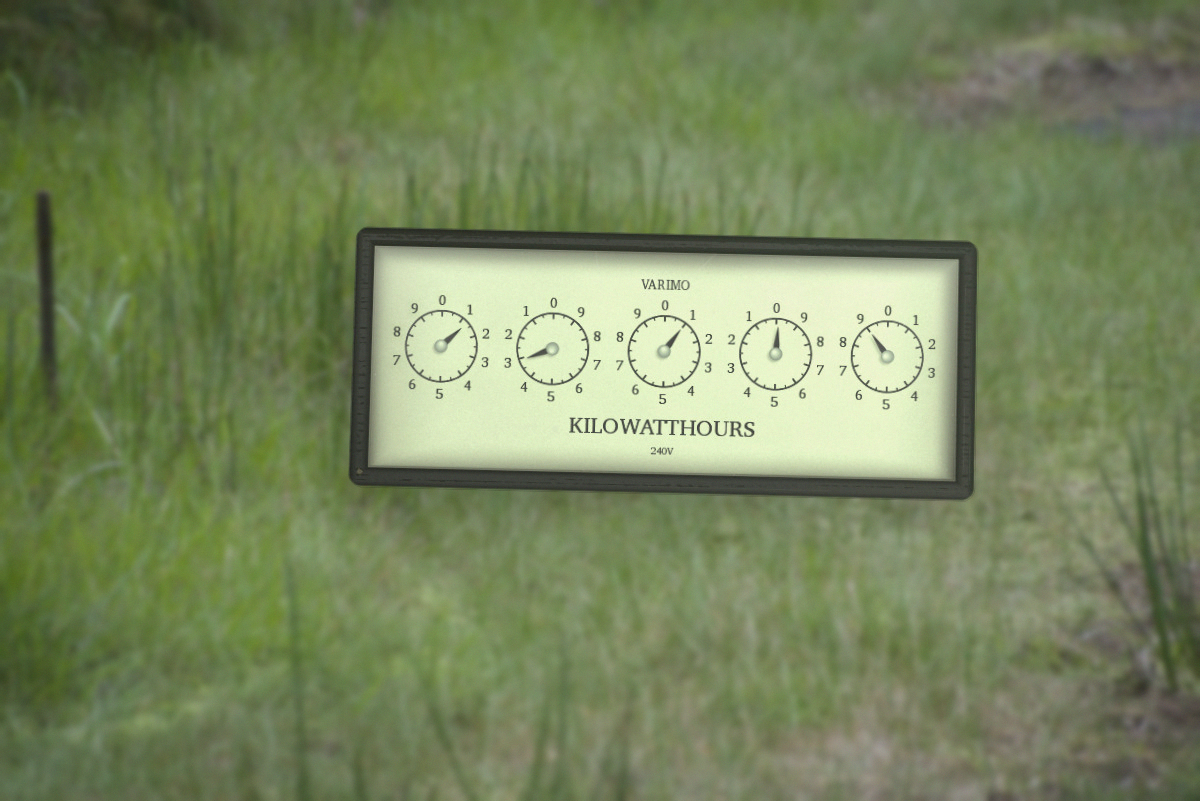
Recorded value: 13099 kWh
